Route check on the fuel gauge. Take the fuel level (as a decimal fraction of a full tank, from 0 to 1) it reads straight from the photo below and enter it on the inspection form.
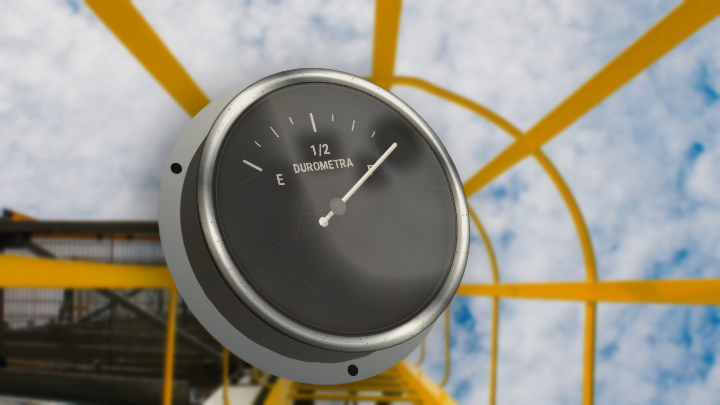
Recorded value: 1
